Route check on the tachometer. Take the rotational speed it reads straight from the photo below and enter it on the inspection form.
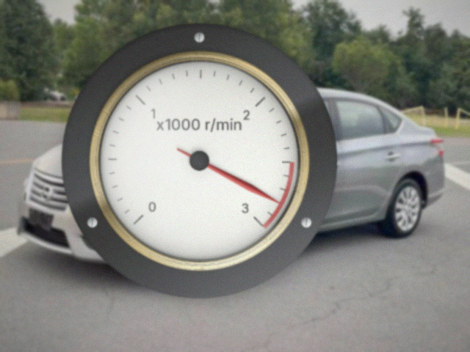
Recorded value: 2800 rpm
